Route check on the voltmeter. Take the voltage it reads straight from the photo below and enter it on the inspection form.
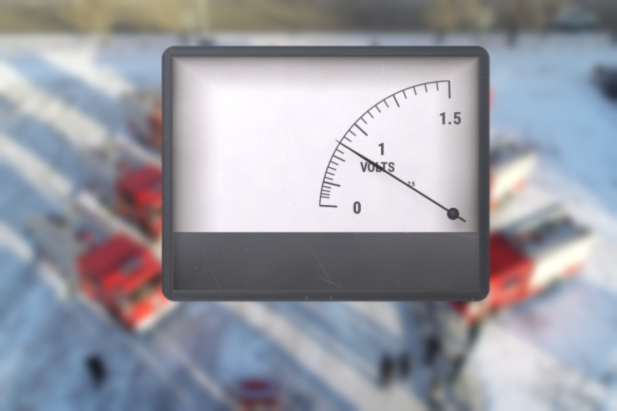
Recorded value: 0.85 V
